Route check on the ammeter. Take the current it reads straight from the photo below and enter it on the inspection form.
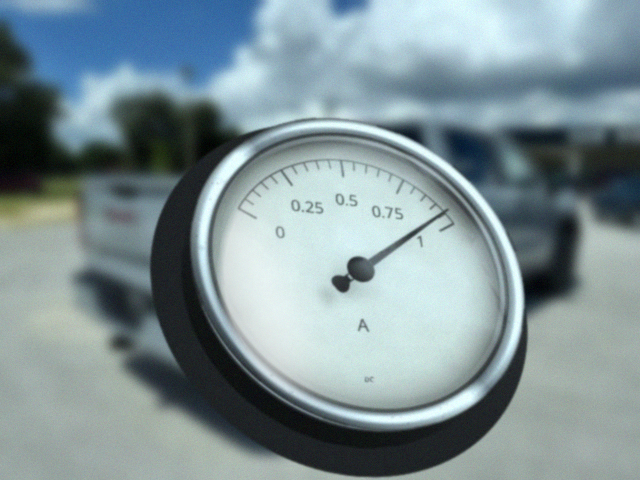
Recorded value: 0.95 A
